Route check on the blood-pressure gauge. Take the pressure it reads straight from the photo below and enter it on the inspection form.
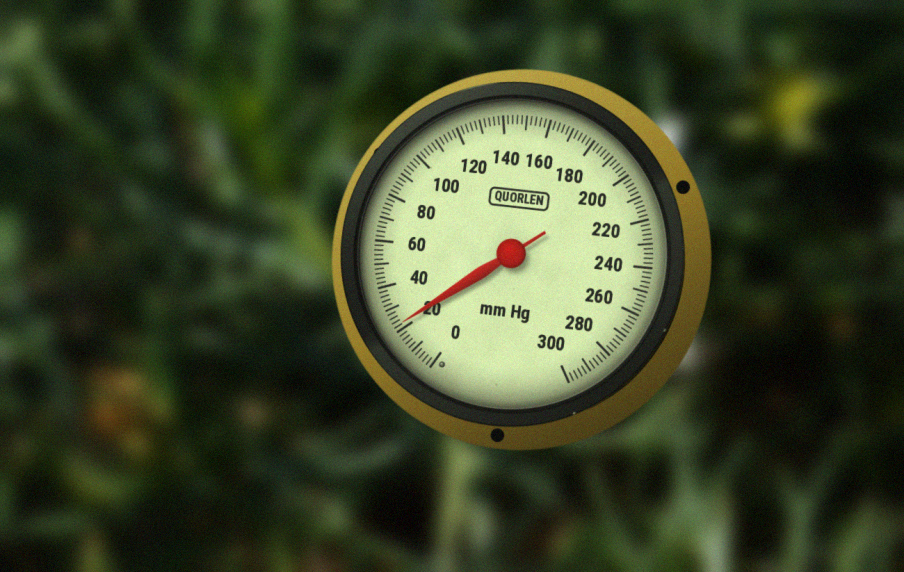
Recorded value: 22 mmHg
